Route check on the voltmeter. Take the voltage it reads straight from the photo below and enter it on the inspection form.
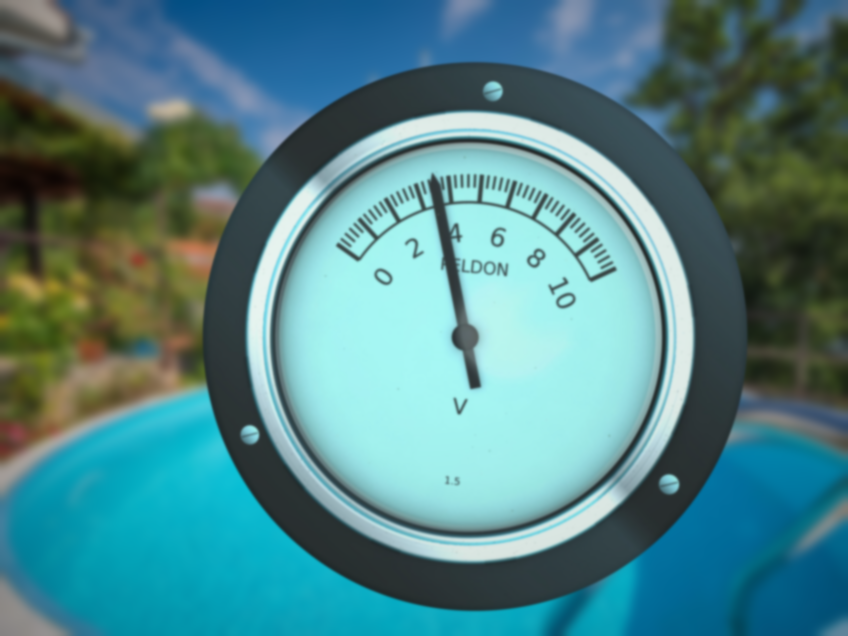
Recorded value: 3.6 V
